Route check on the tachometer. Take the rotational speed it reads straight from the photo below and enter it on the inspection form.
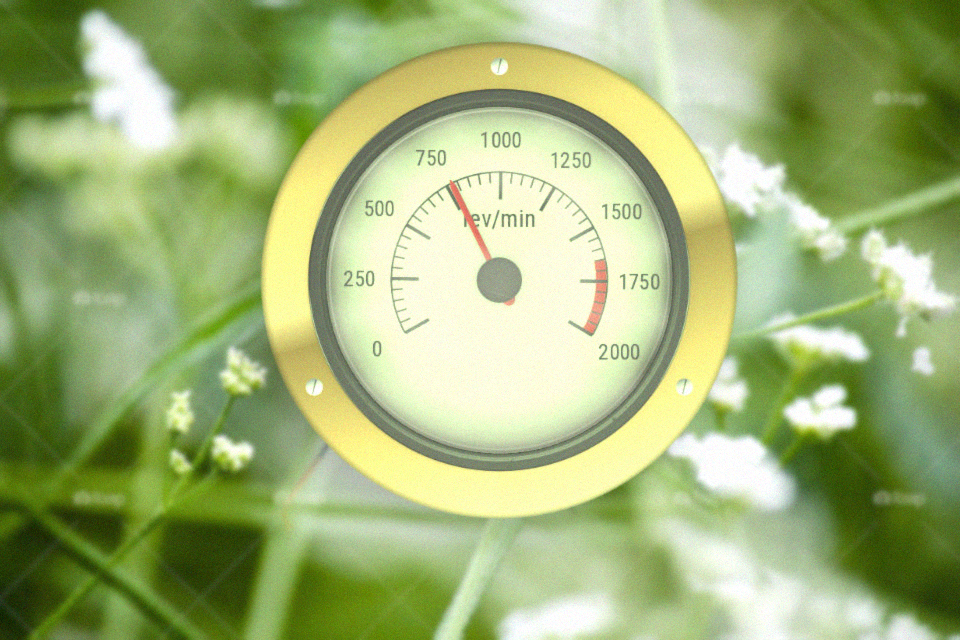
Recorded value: 775 rpm
